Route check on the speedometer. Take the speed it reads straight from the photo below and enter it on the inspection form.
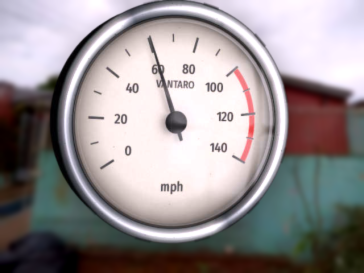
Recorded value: 60 mph
